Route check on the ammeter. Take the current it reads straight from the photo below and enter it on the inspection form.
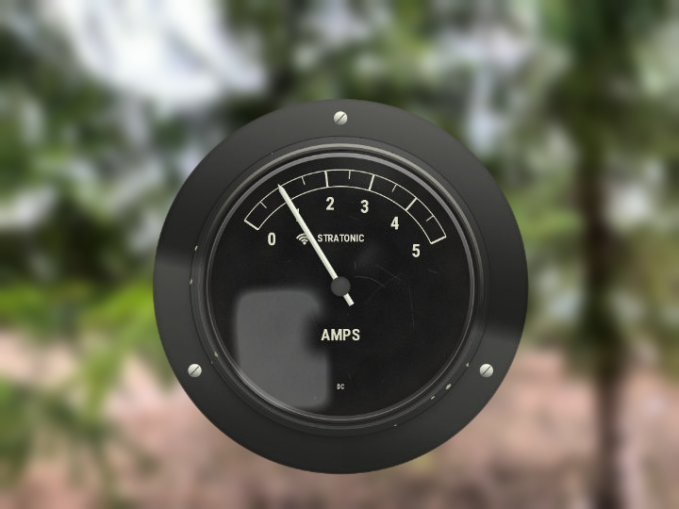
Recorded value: 1 A
